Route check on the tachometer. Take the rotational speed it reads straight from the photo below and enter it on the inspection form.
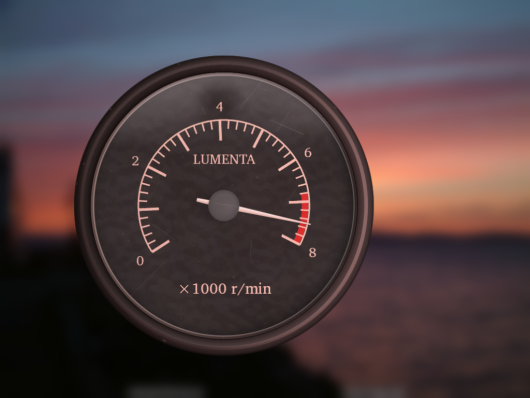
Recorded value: 7500 rpm
